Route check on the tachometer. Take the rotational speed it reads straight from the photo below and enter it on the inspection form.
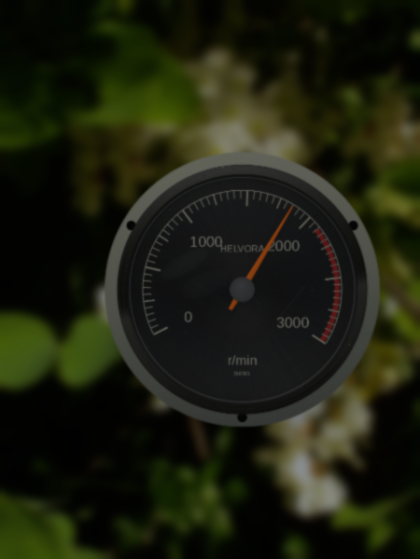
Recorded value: 1850 rpm
